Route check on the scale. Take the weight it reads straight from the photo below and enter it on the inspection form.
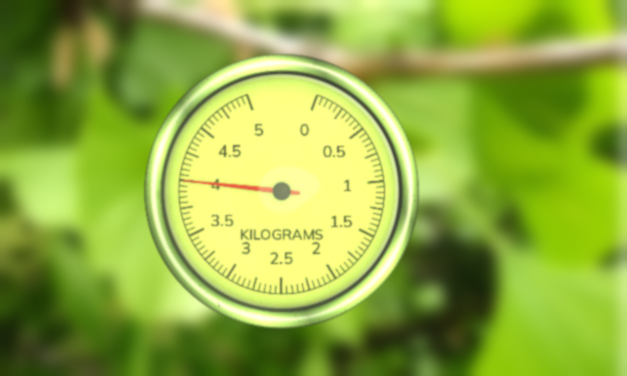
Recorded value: 4 kg
